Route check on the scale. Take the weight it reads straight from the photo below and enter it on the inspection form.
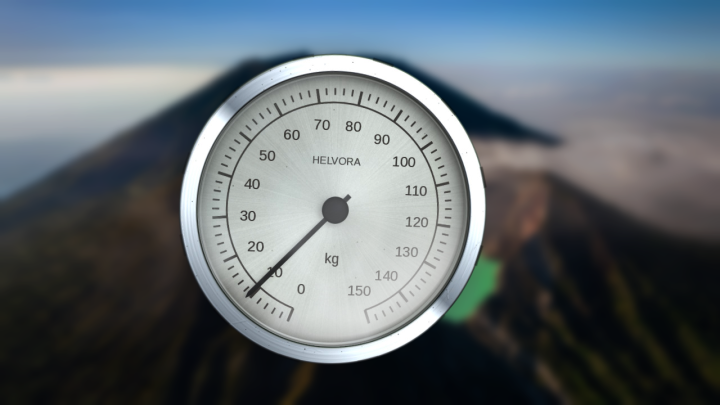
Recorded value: 11 kg
